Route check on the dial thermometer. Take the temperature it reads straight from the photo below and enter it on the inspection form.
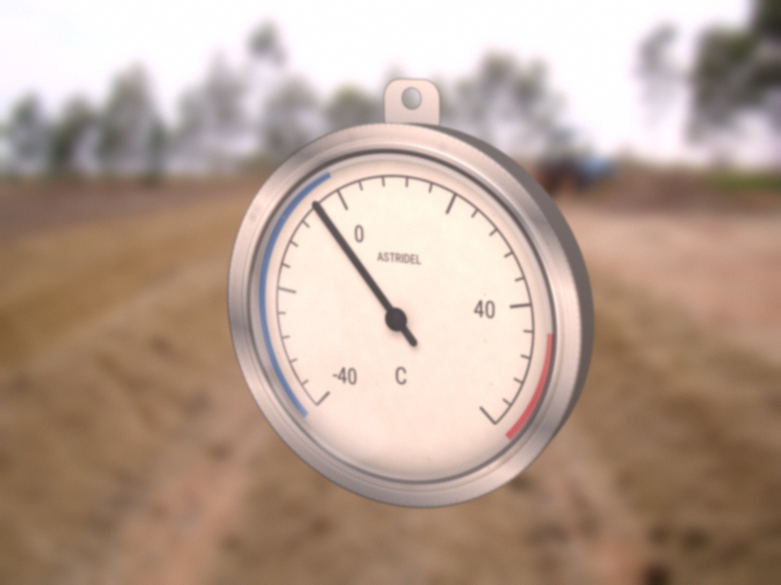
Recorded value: -4 °C
